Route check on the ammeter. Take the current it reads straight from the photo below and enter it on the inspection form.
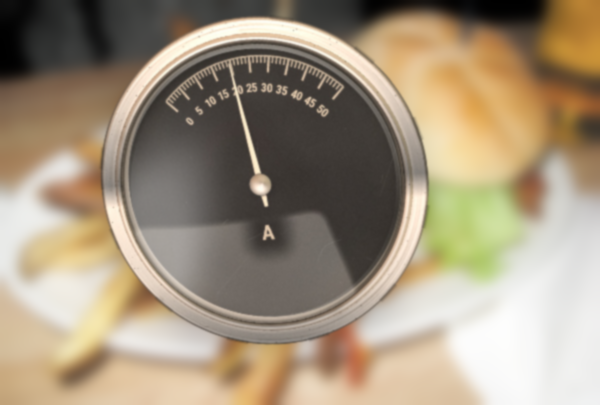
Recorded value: 20 A
